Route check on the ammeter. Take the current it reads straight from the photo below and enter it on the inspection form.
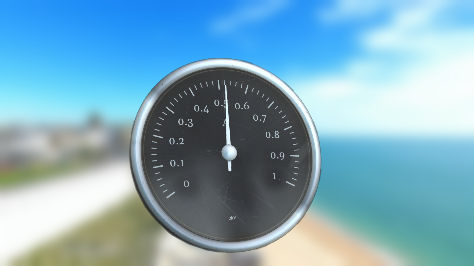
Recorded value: 0.52 A
